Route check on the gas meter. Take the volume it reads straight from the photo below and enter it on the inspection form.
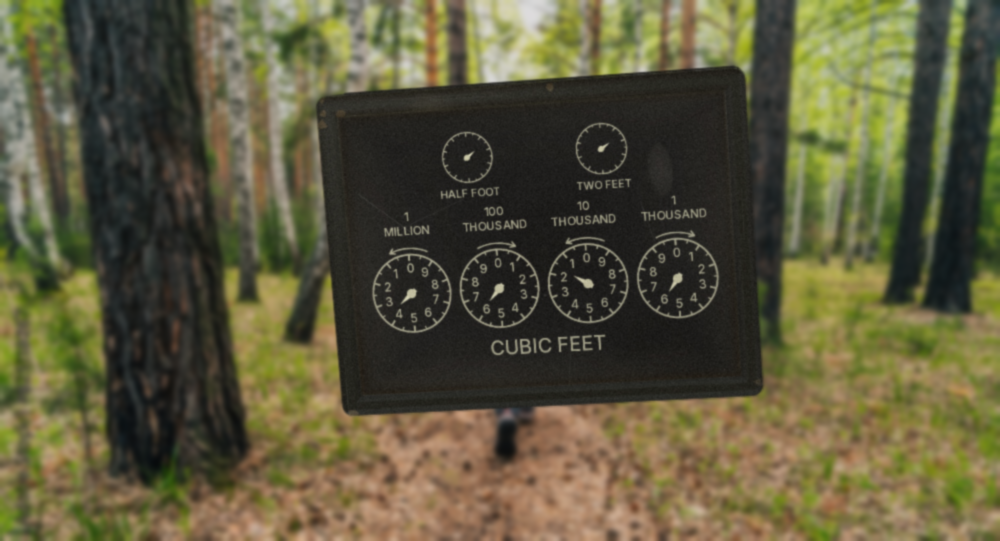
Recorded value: 361600 ft³
